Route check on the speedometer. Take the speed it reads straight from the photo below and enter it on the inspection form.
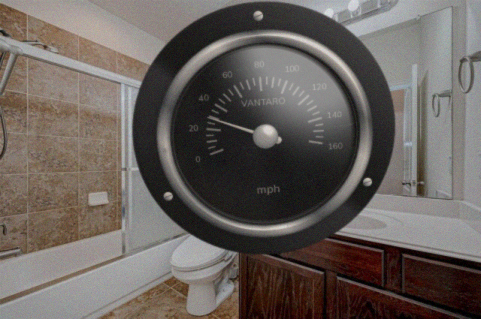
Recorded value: 30 mph
